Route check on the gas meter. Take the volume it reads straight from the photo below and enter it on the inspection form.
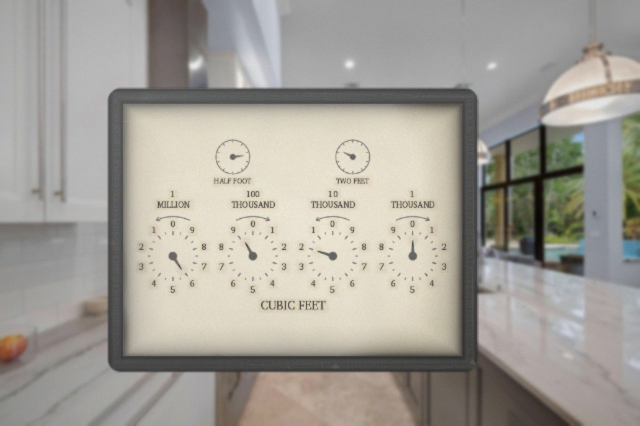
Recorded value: 592000 ft³
